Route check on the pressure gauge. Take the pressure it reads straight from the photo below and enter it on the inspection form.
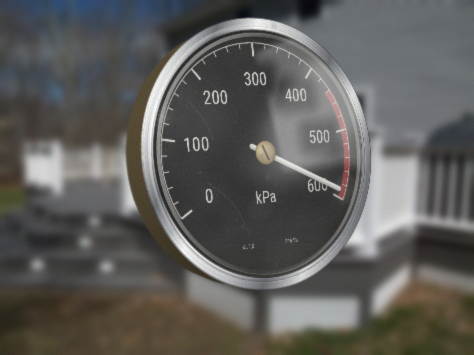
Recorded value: 590 kPa
